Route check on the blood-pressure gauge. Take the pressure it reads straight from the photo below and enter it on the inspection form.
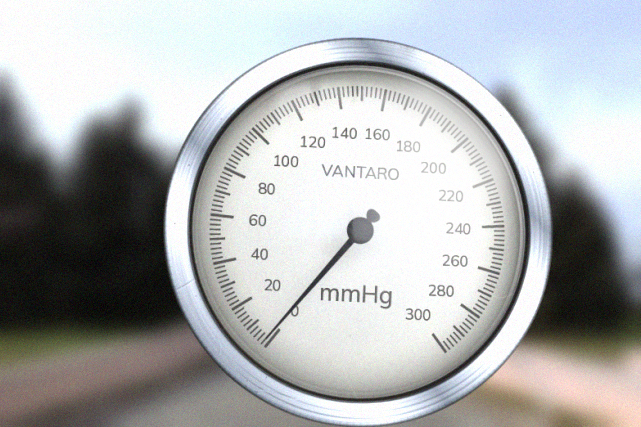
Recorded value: 2 mmHg
